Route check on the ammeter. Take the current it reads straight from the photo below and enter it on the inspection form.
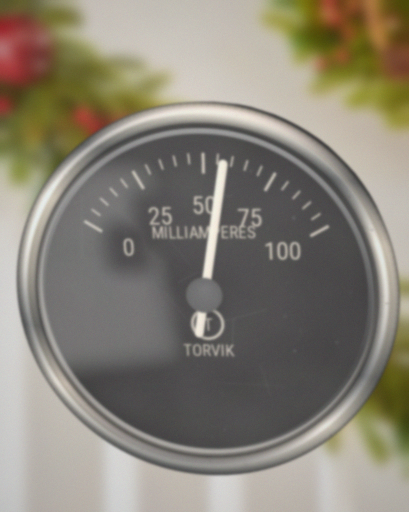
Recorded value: 57.5 mA
